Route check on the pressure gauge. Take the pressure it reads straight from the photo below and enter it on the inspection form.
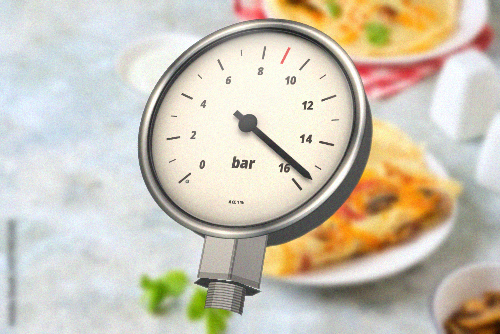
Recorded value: 15.5 bar
